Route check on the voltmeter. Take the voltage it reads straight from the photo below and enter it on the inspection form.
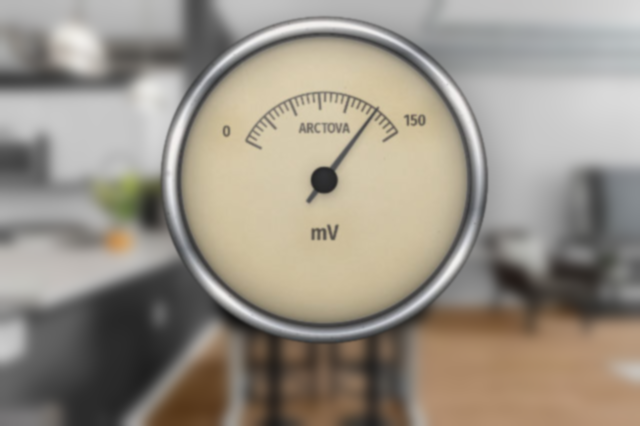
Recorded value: 125 mV
